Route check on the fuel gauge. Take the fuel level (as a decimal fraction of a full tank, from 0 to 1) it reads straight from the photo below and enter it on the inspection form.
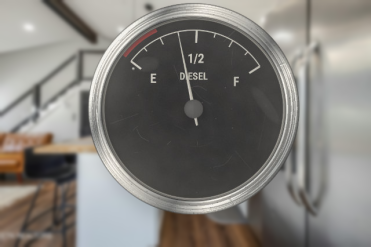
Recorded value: 0.375
